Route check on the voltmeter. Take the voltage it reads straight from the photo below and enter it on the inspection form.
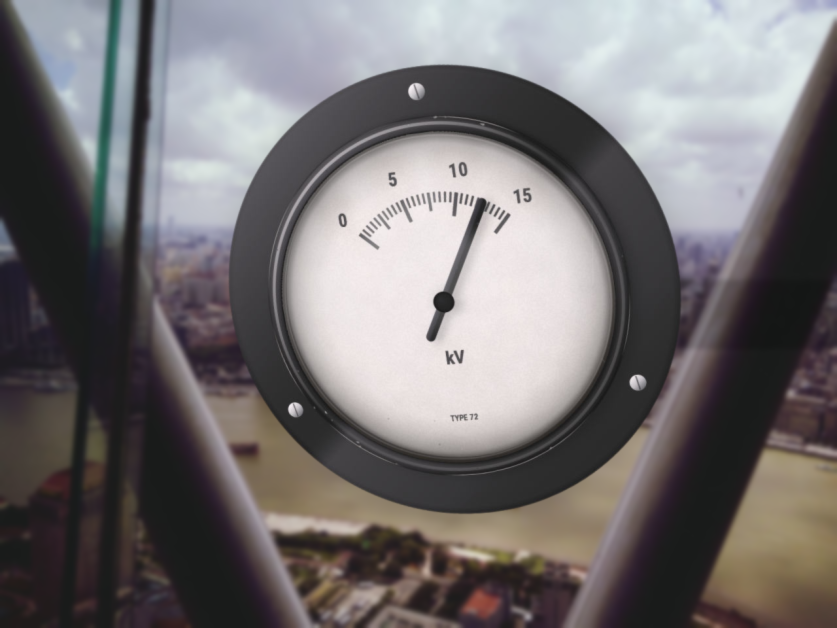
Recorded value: 12.5 kV
